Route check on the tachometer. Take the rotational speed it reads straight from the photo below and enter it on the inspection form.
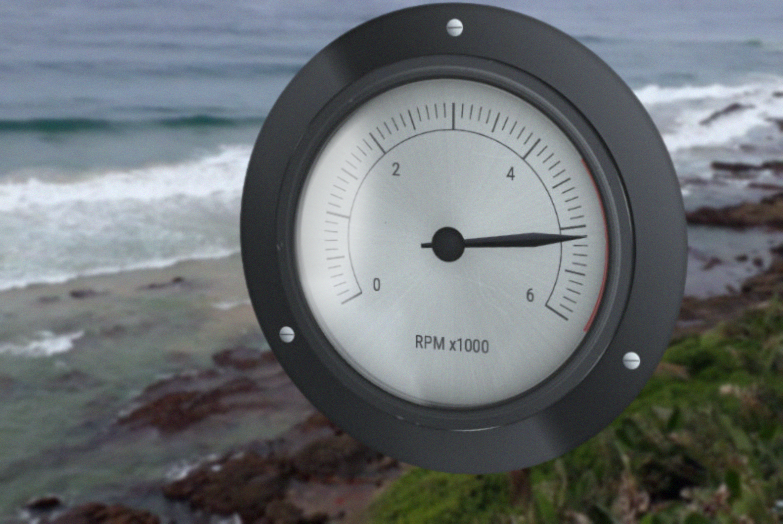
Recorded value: 5100 rpm
